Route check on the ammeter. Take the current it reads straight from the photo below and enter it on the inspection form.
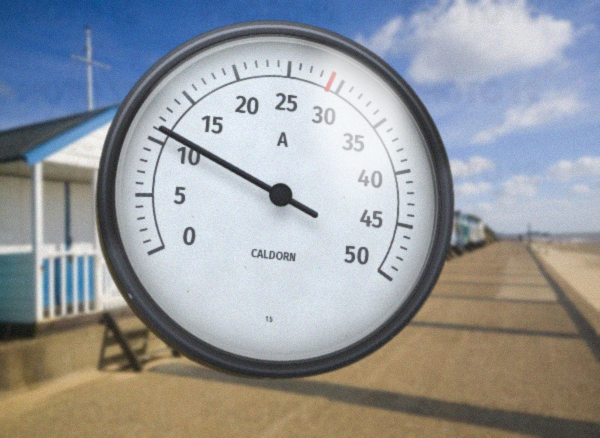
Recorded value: 11 A
